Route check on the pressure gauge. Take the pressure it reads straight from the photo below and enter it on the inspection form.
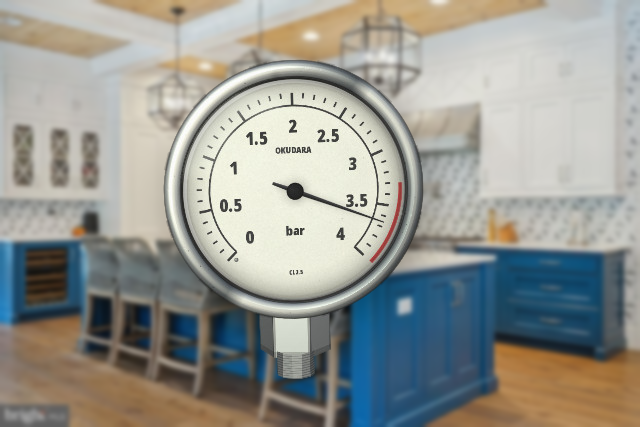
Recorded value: 3.65 bar
